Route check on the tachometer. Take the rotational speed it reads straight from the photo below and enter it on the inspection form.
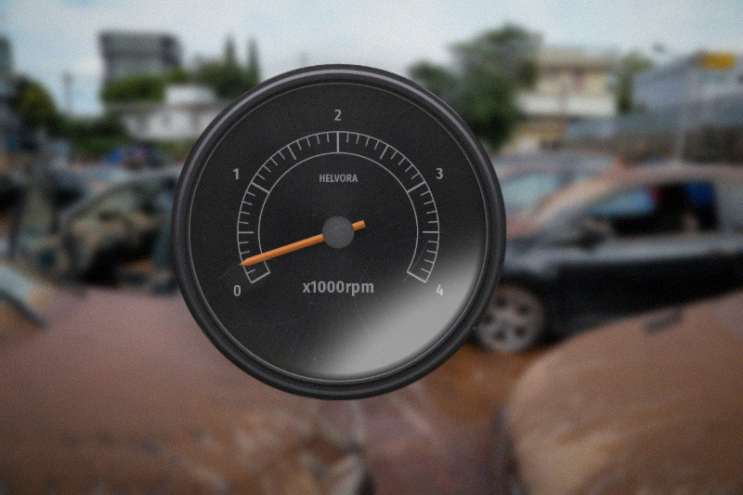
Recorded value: 200 rpm
